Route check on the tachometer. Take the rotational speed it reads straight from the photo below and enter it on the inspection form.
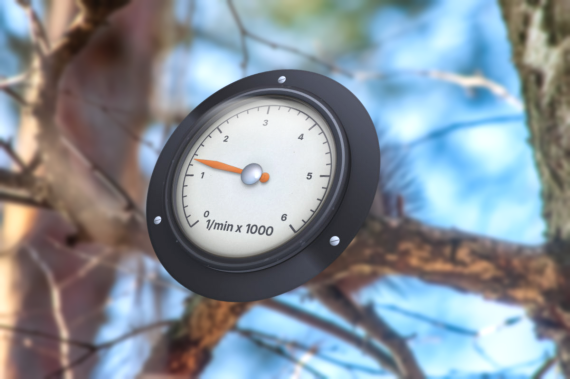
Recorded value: 1300 rpm
